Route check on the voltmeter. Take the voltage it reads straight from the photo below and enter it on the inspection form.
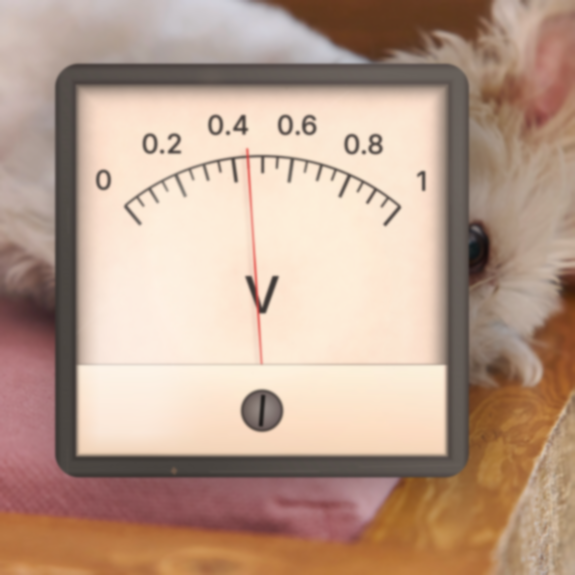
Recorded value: 0.45 V
